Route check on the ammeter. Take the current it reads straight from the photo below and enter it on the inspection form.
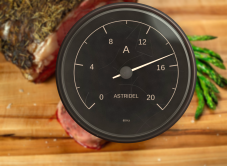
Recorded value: 15 A
